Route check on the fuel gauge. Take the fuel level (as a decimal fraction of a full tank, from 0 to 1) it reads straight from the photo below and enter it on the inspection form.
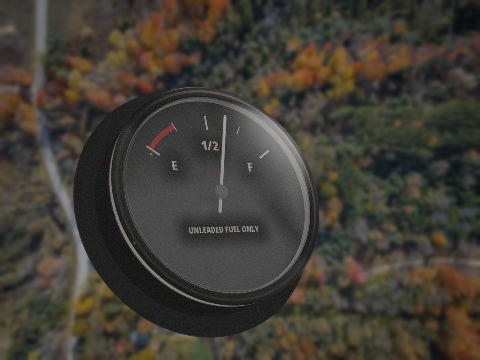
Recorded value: 0.625
